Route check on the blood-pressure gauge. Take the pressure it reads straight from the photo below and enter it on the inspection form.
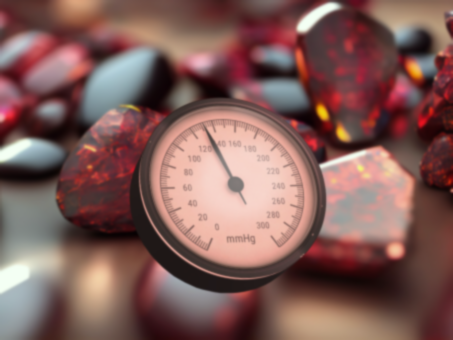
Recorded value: 130 mmHg
